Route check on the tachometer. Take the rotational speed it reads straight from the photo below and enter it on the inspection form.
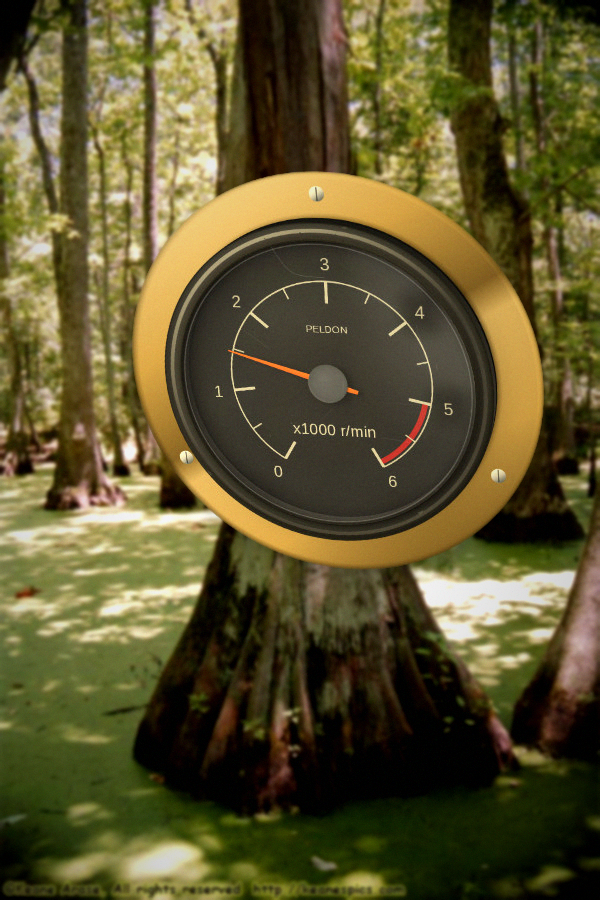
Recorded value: 1500 rpm
